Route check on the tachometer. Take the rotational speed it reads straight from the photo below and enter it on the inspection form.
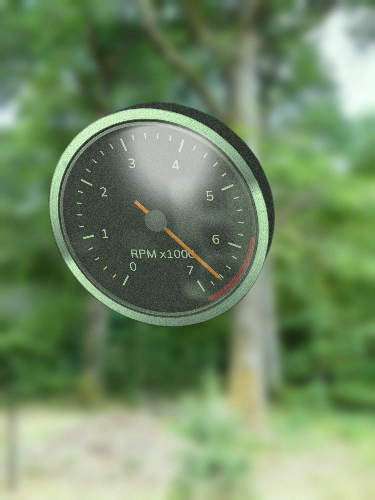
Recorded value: 6600 rpm
